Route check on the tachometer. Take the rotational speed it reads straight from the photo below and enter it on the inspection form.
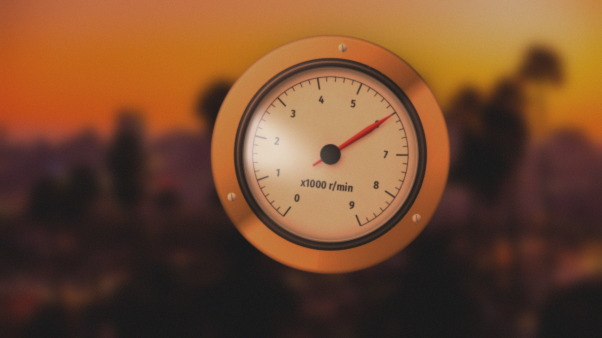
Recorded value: 6000 rpm
